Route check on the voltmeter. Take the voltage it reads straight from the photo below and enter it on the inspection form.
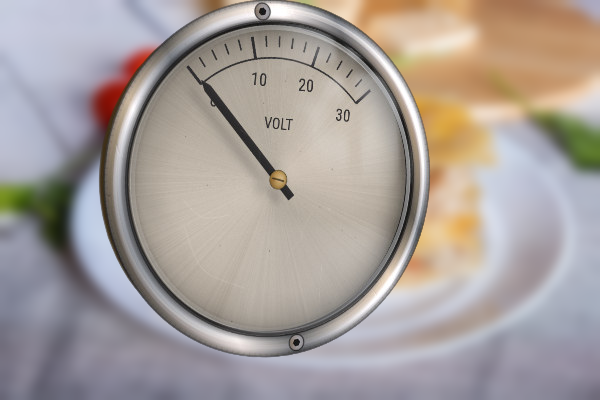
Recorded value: 0 V
